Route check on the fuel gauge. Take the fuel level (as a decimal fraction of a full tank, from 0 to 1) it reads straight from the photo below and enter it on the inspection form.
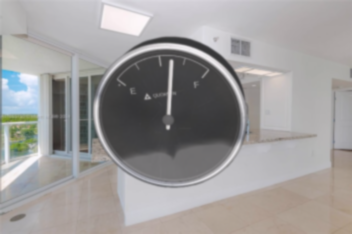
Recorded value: 0.625
